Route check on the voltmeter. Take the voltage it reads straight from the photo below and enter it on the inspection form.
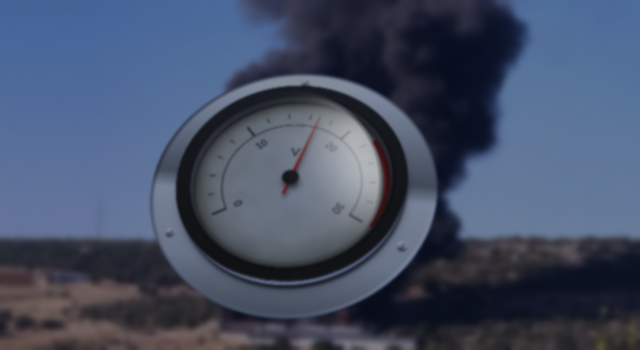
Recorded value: 17 V
